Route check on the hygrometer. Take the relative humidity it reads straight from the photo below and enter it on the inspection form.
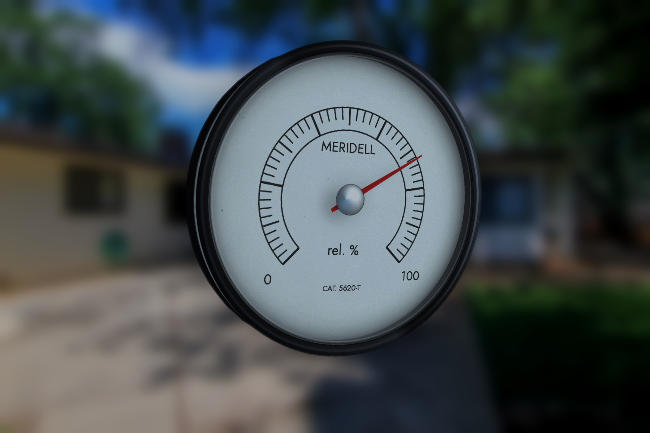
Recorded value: 72 %
